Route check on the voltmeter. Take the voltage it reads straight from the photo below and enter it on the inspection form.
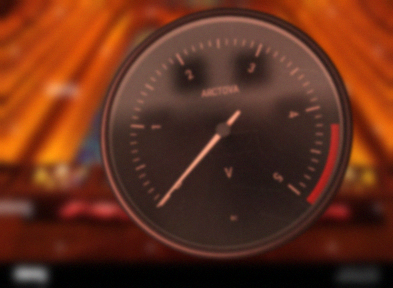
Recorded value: 0 V
